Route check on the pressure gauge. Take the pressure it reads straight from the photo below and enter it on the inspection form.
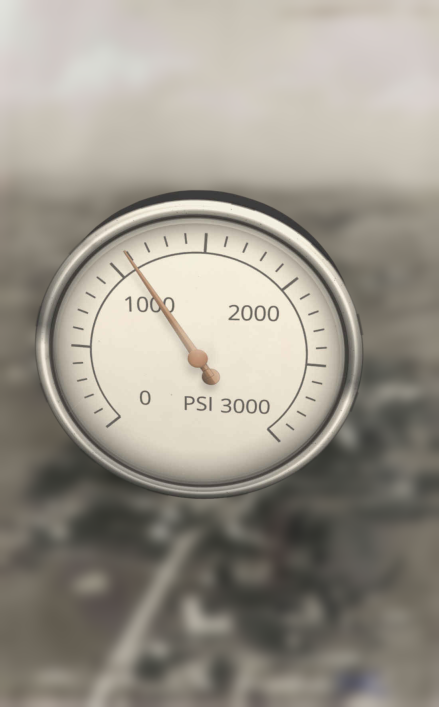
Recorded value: 1100 psi
